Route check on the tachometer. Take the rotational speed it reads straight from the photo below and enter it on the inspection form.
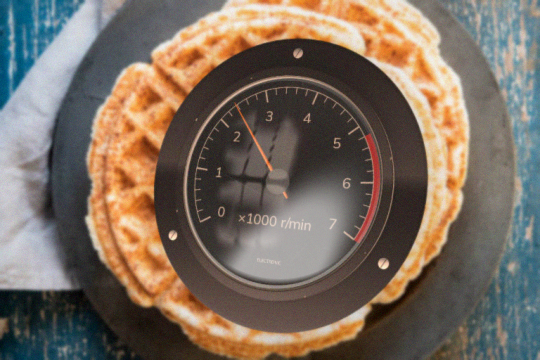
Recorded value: 2400 rpm
